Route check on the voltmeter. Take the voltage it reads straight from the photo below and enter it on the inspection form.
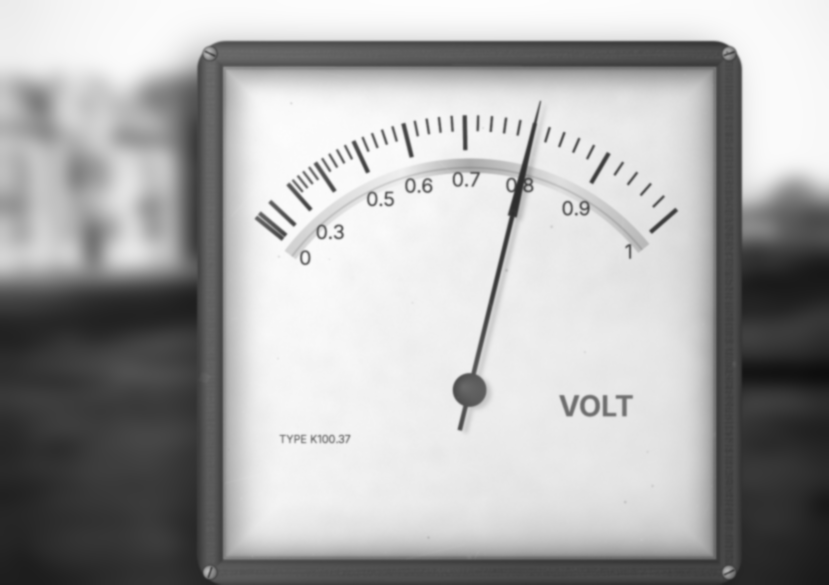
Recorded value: 0.8 V
